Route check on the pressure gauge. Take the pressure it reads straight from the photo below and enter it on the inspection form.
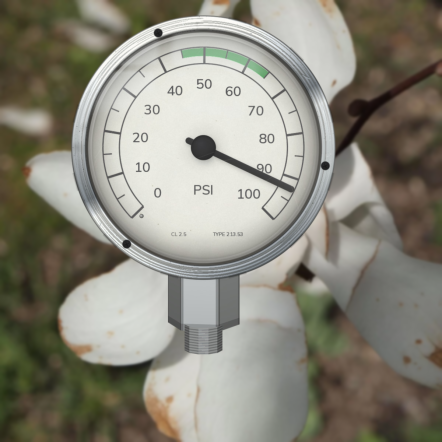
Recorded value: 92.5 psi
